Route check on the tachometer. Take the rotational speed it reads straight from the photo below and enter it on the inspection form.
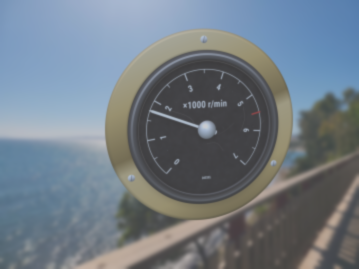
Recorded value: 1750 rpm
